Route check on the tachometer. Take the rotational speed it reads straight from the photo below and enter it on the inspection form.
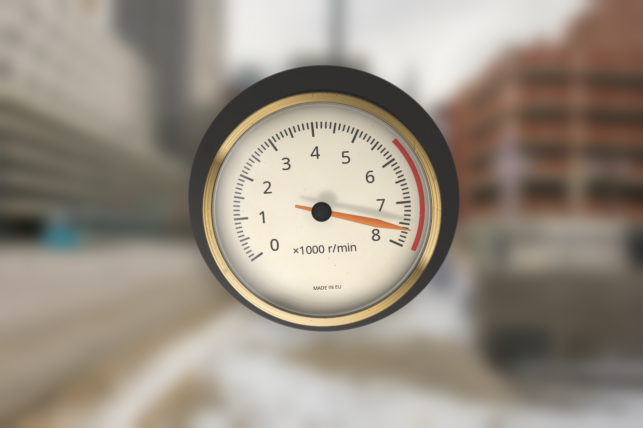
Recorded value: 7600 rpm
